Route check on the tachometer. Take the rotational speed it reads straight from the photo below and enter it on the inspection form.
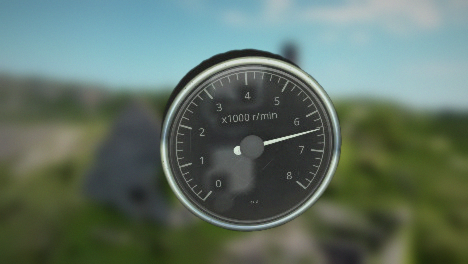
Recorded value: 6400 rpm
